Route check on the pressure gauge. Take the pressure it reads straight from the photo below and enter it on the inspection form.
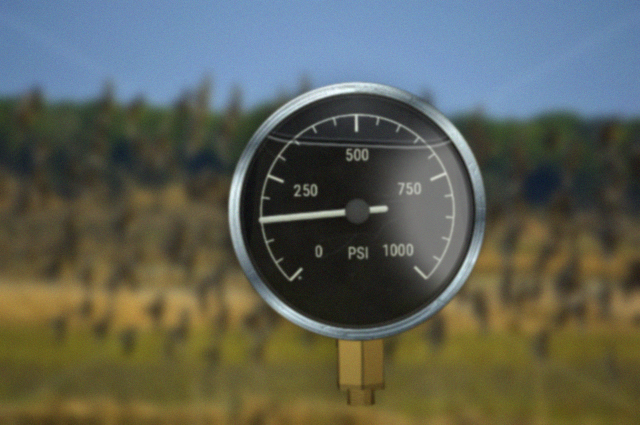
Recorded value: 150 psi
